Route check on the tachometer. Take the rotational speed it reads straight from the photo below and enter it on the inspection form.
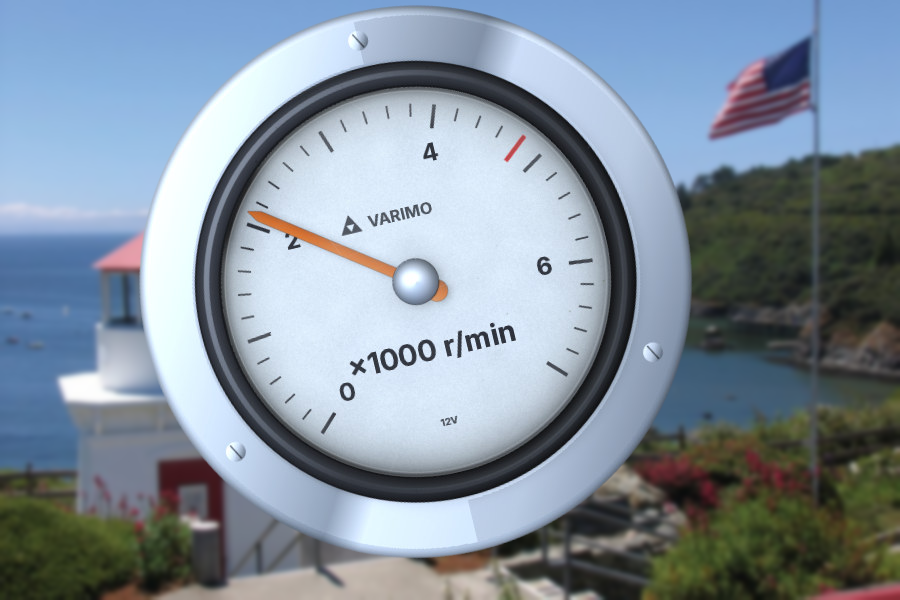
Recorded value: 2100 rpm
